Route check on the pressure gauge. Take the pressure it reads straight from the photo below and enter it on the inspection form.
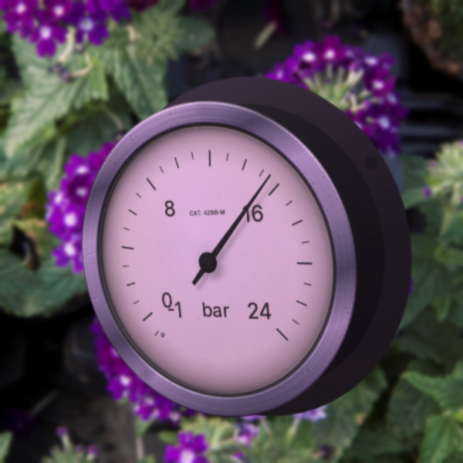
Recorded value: 15.5 bar
